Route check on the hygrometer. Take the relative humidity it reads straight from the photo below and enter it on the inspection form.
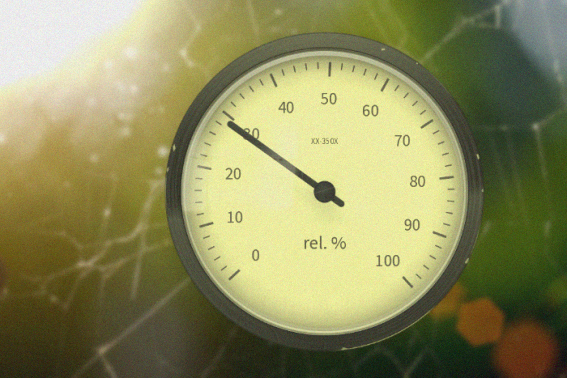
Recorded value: 29 %
